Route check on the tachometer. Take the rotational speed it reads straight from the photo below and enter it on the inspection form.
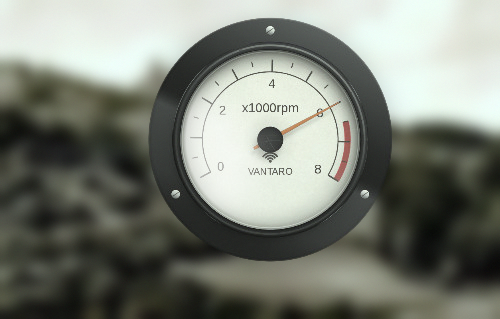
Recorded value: 6000 rpm
